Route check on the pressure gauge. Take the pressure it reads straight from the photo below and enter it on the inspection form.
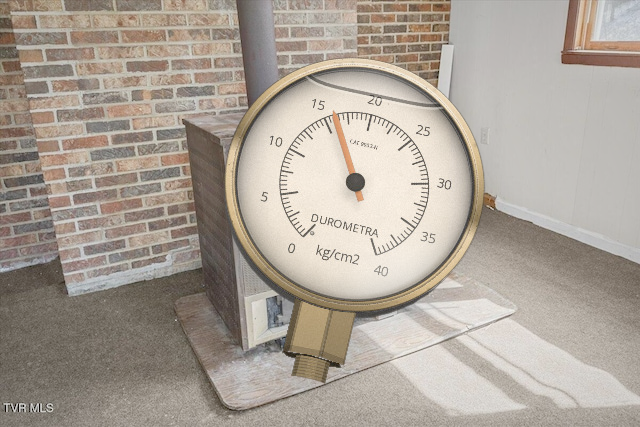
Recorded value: 16 kg/cm²
